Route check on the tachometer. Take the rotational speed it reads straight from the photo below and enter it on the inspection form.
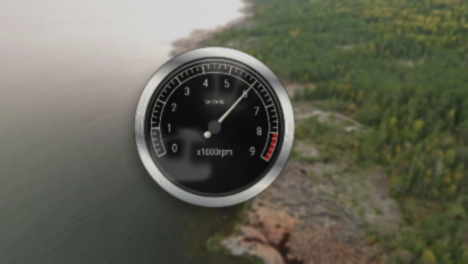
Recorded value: 6000 rpm
